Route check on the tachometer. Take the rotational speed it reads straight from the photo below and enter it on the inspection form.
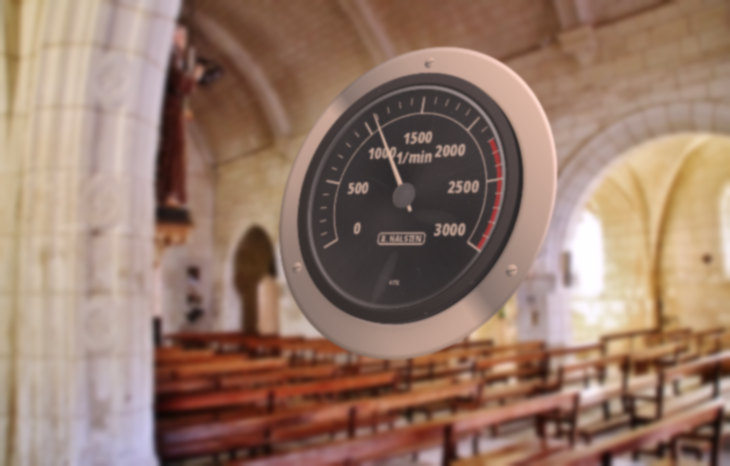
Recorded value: 1100 rpm
